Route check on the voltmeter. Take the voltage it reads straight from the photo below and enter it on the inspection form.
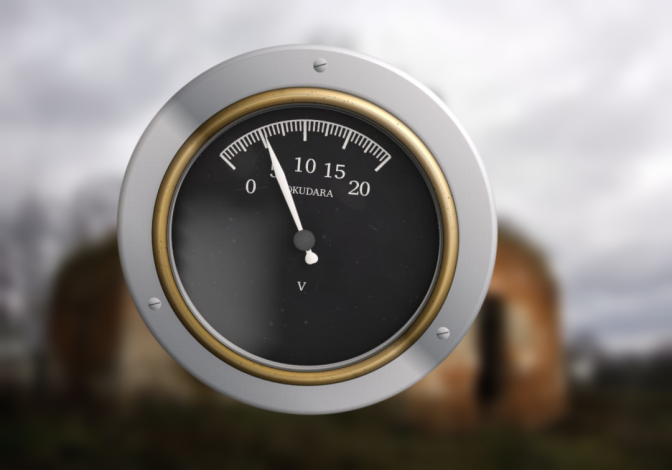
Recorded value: 5.5 V
